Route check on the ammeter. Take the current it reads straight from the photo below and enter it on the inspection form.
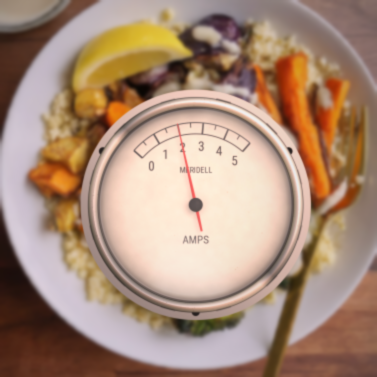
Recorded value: 2 A
